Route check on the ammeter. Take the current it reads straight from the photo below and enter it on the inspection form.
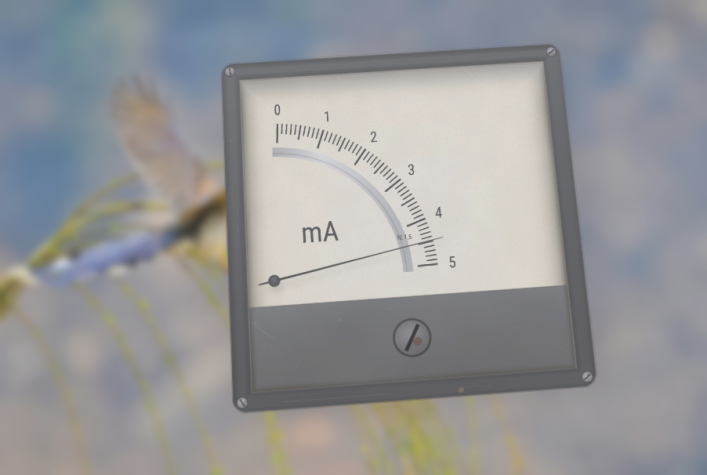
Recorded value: 4.5 mA
